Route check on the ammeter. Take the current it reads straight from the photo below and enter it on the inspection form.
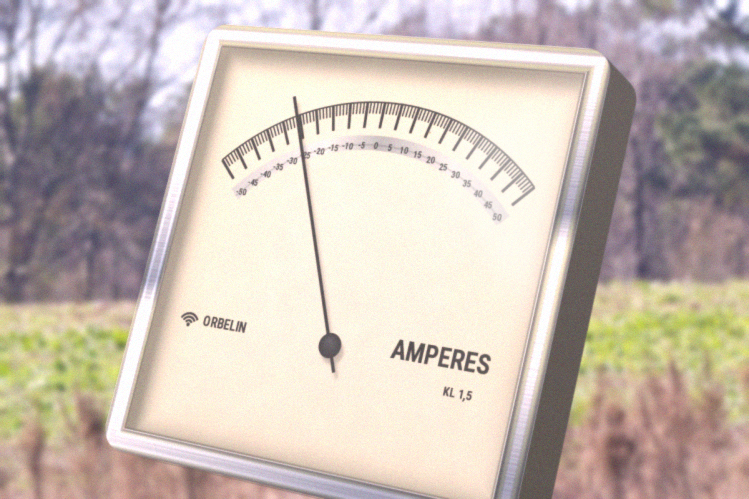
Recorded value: -25 A
